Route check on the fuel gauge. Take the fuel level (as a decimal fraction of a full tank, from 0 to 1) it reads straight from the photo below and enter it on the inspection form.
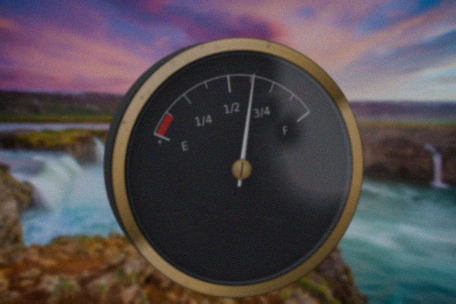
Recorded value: 0.625
